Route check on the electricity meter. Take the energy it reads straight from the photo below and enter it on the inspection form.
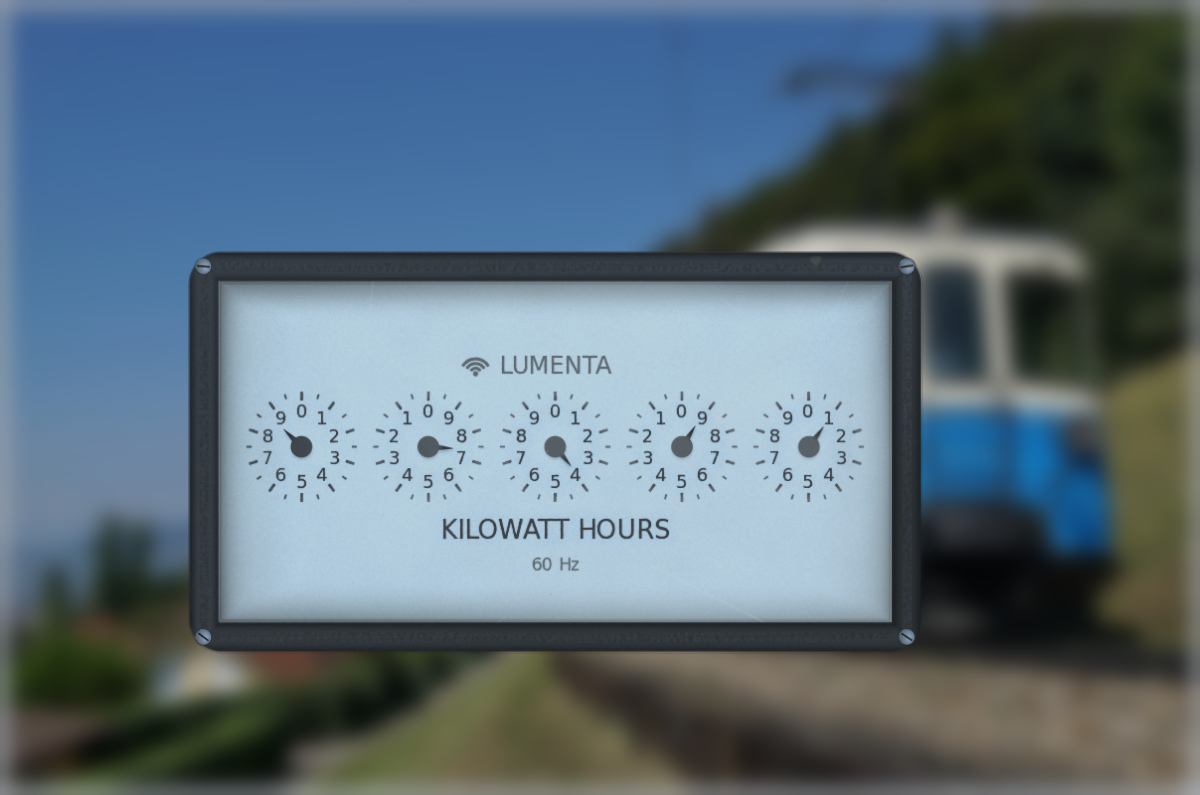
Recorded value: 87391 kWh
